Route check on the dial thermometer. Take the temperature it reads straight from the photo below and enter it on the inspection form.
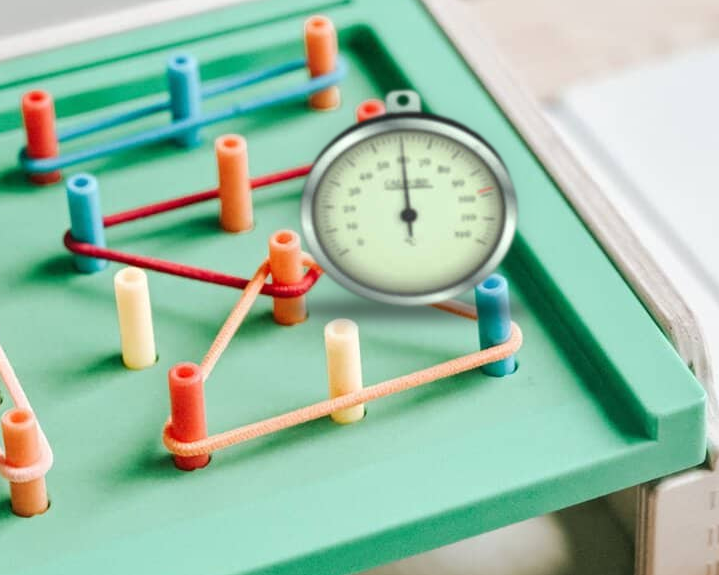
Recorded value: 60 °C
